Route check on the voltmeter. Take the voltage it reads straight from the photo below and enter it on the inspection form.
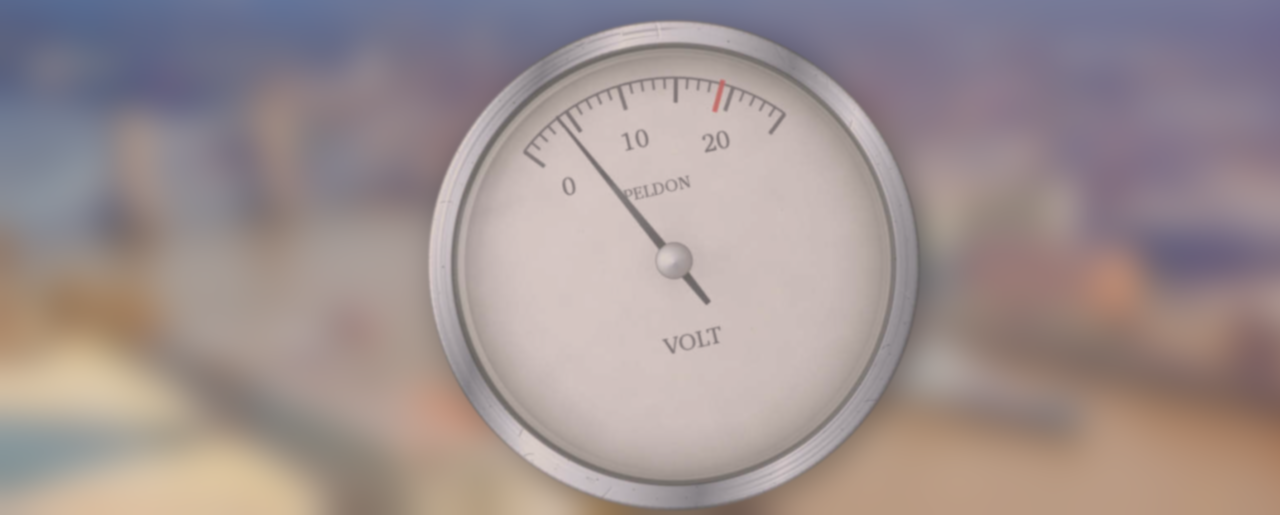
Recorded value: 4 V
